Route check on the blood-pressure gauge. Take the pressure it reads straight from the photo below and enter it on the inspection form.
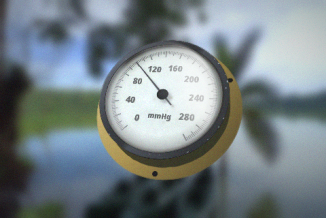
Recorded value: 100 mmHg
